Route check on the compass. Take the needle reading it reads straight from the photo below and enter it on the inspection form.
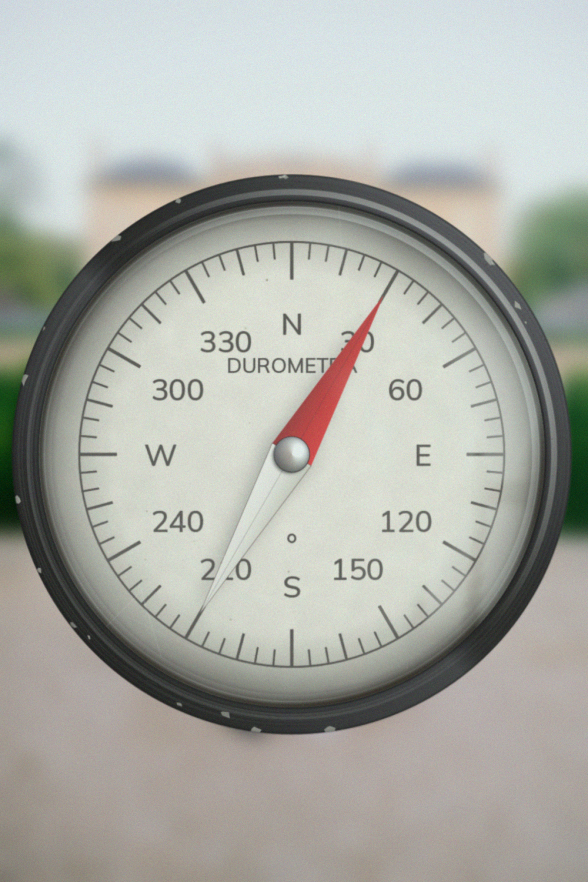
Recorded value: 30 °
